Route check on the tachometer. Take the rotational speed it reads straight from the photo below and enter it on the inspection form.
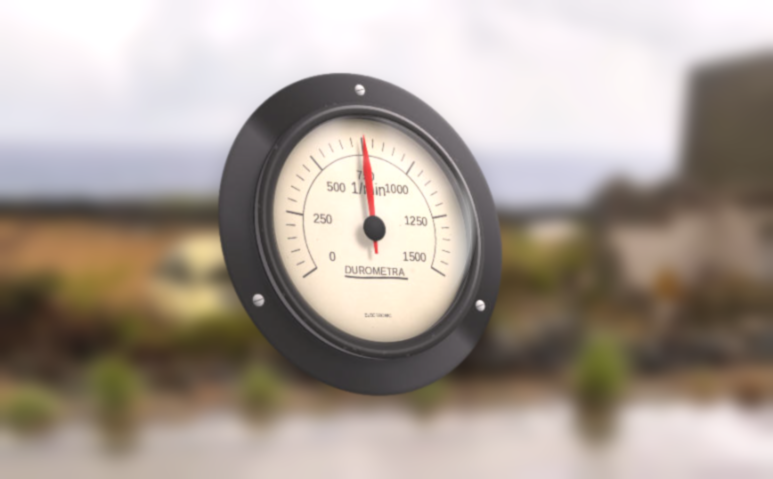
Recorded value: 750 rpm
